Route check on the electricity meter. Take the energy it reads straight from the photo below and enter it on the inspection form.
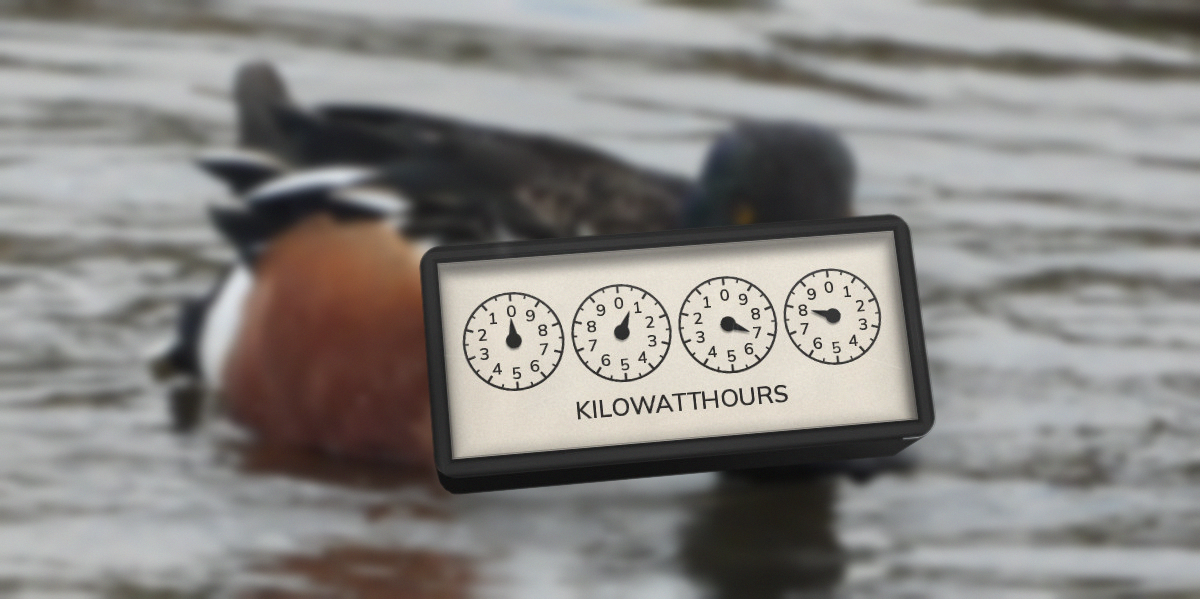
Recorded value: 68 kWh
